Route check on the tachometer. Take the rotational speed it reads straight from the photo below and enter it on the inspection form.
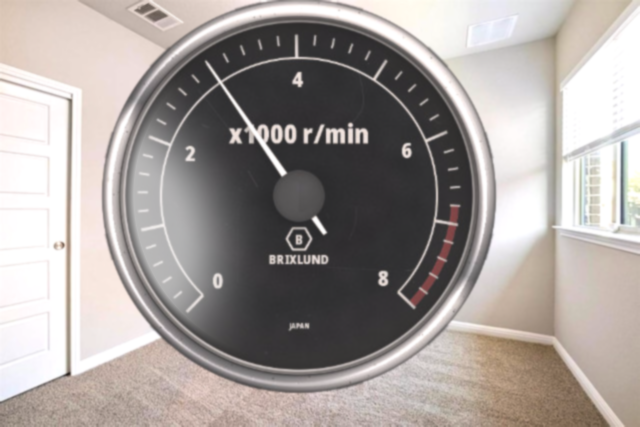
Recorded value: 3000 rpm
